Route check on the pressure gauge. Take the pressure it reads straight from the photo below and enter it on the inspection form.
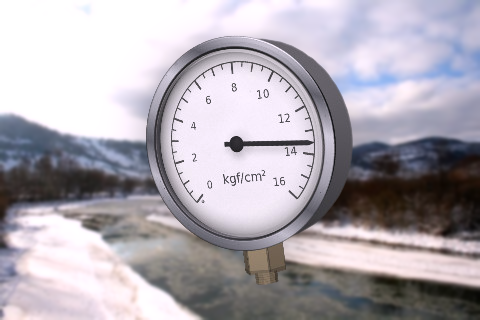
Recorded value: 13.5 kg/cm²
